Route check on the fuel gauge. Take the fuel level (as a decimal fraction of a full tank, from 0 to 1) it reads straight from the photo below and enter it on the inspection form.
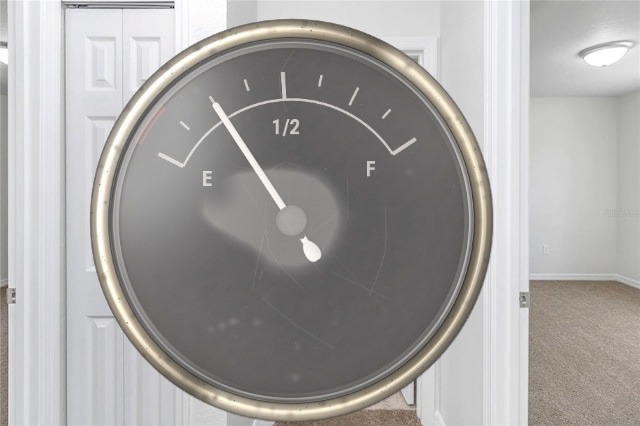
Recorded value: 0.25
